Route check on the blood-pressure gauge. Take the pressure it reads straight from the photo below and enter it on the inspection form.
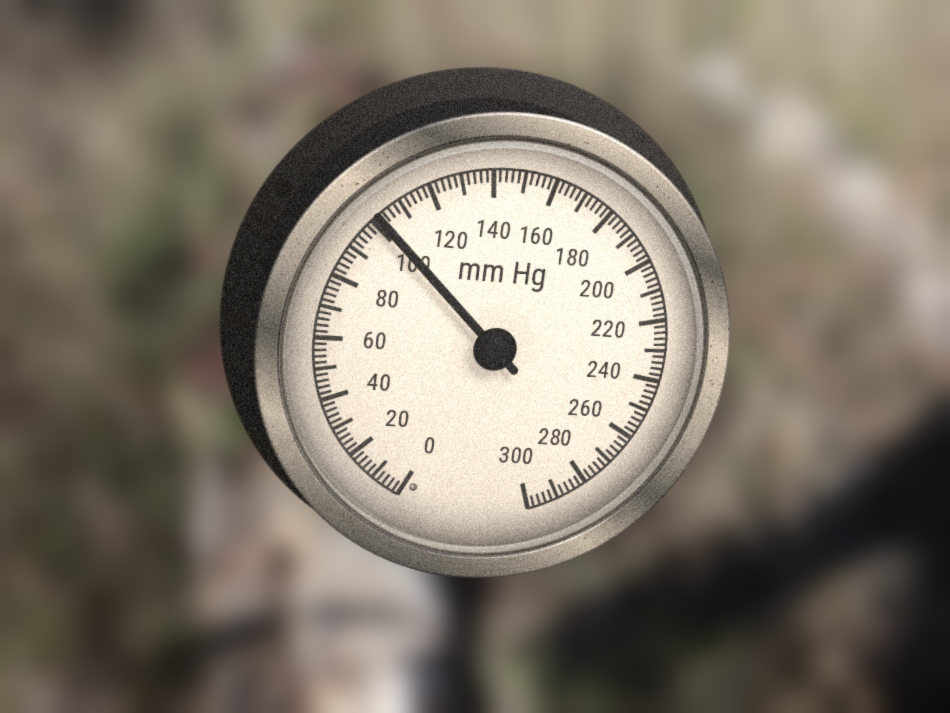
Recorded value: 102 mmHg
